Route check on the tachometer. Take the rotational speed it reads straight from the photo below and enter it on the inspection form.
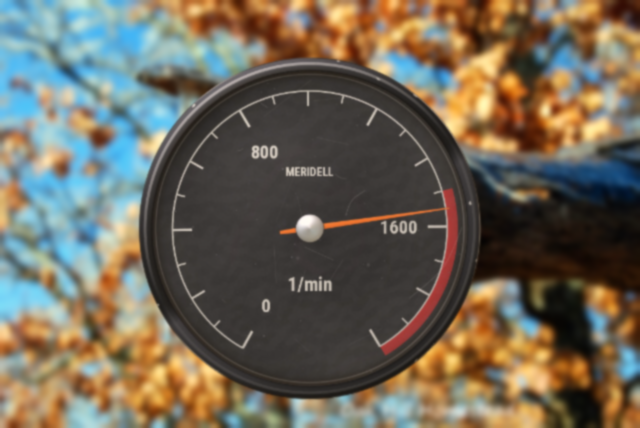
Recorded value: 1550 rpm
